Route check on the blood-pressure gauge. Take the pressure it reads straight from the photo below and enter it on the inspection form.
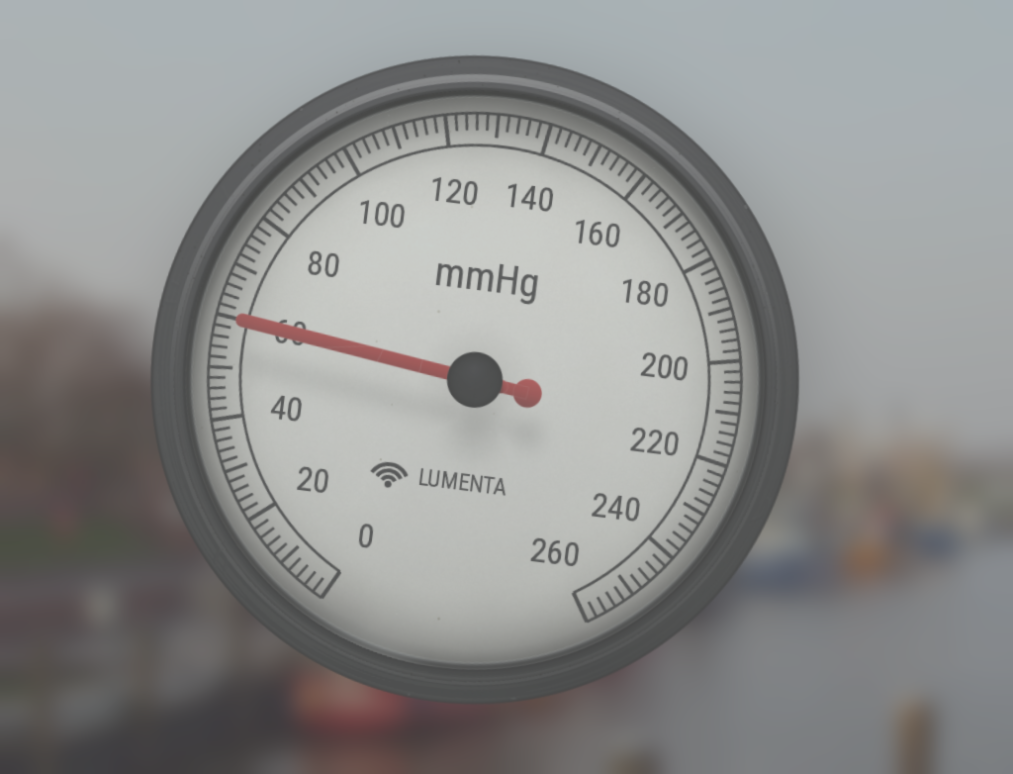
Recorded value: 60 mmHg
